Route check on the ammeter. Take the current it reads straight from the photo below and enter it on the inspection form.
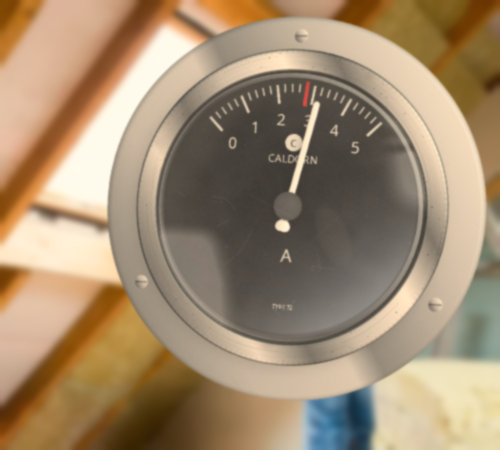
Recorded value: 3.2 A
